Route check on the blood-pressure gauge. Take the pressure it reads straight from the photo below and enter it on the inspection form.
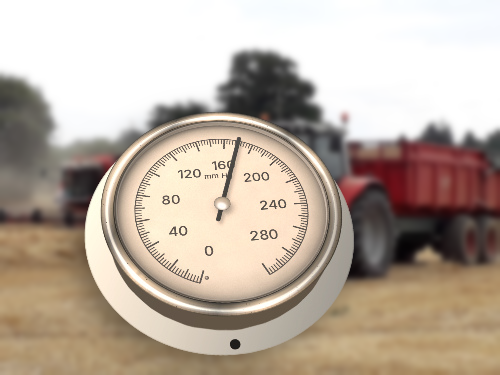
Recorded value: 170 mmHg
